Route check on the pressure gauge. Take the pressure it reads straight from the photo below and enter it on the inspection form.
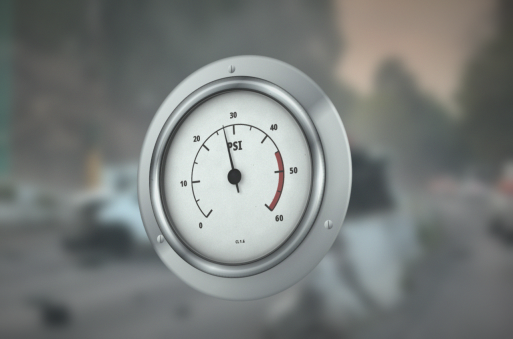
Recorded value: 27.5 psi
